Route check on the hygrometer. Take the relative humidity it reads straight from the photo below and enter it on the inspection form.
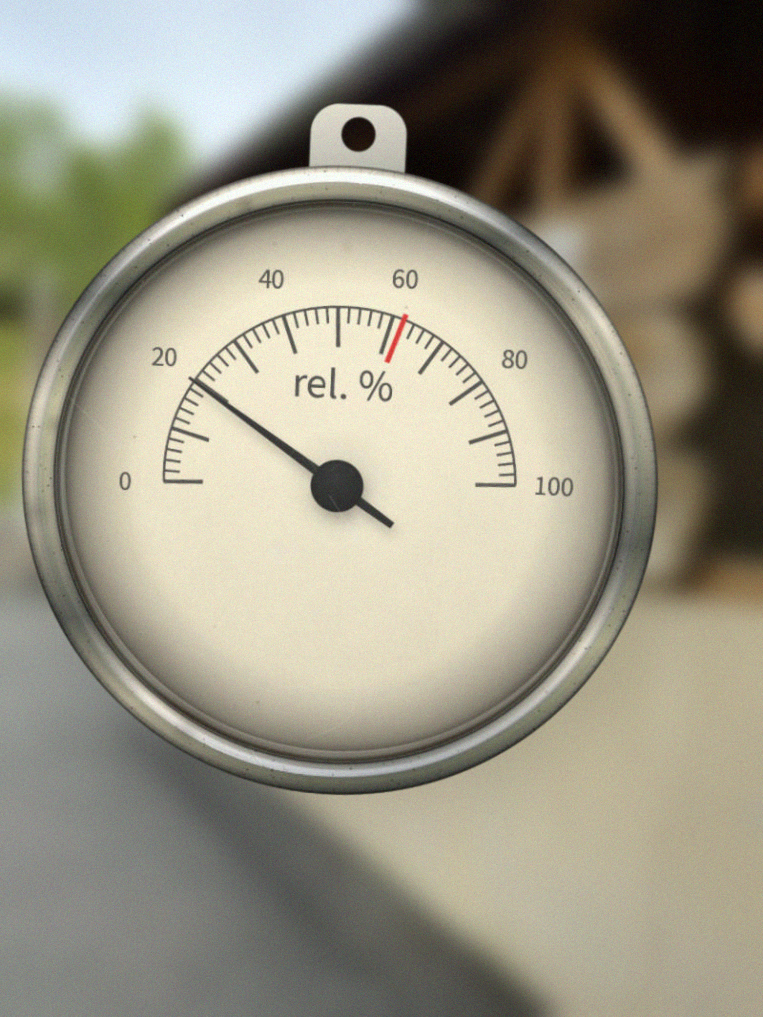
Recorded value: 20 %
